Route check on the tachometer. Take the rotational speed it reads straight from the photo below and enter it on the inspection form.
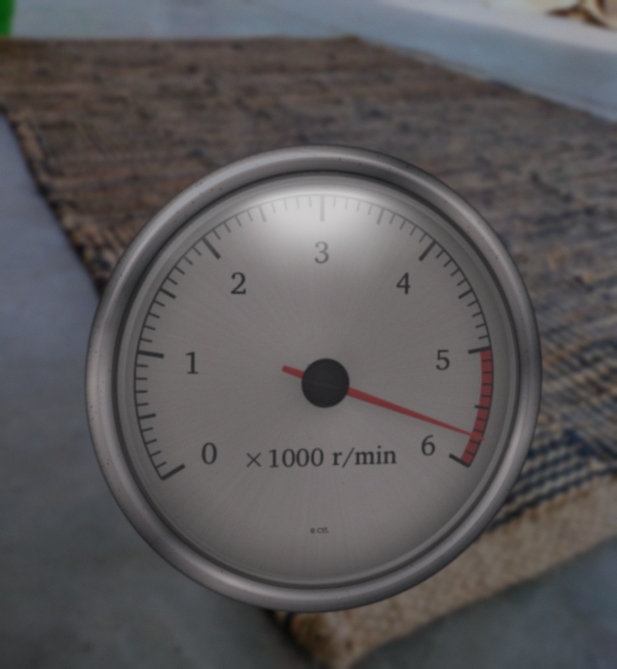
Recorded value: 5750 rpm
